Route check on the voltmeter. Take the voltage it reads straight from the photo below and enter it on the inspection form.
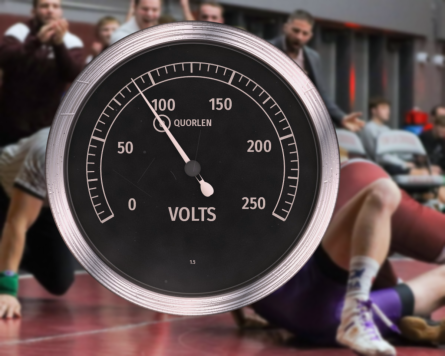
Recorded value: 90 V
